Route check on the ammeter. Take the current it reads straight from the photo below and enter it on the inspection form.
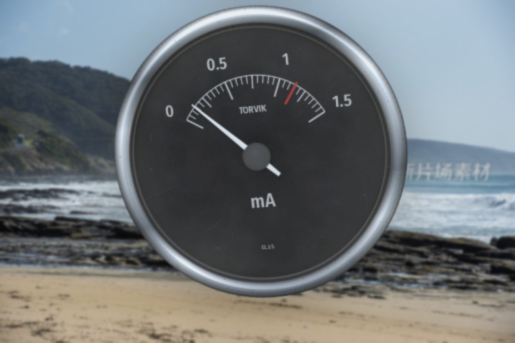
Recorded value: 0.15 mA
